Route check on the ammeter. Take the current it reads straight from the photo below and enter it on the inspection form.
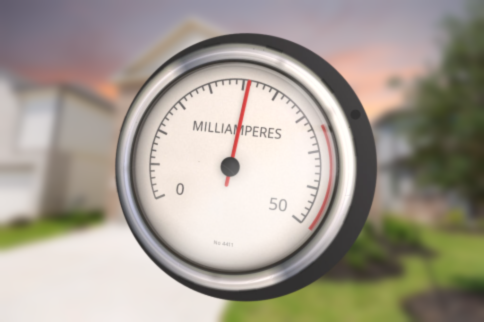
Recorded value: 26 mA
